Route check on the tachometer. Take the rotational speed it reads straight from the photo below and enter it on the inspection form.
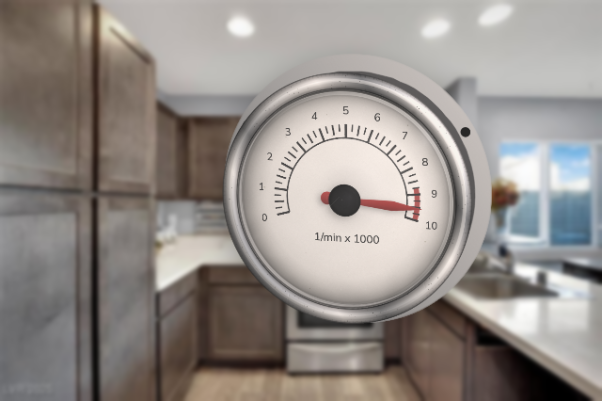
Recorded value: 9500 rpm
